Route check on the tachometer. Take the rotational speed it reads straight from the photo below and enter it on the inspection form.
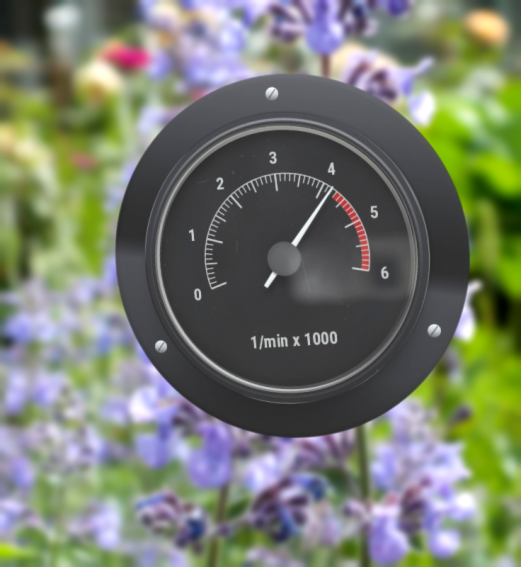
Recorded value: 4200 rpm
